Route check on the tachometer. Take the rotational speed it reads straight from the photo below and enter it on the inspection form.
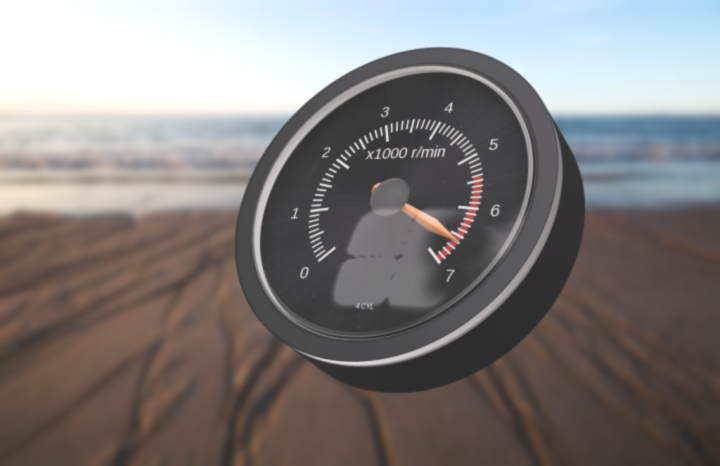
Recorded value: 6600 rpm
